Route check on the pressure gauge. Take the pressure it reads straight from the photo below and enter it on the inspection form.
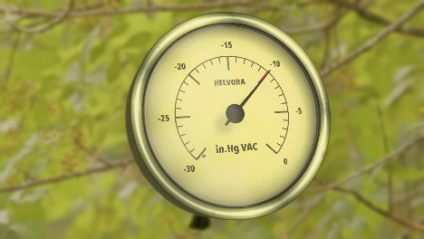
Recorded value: -10 inHg
